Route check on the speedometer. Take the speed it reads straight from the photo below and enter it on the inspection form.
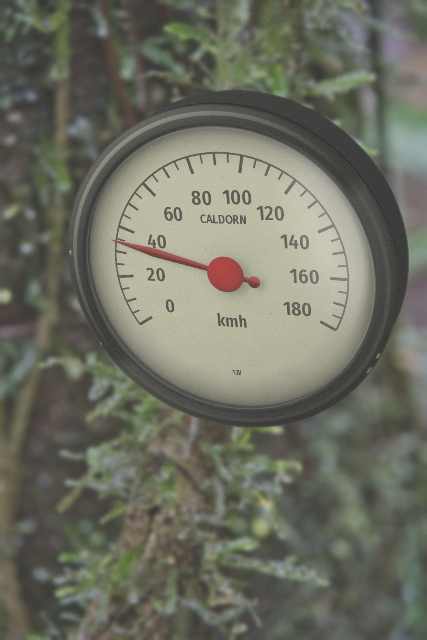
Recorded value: 35 km/h
